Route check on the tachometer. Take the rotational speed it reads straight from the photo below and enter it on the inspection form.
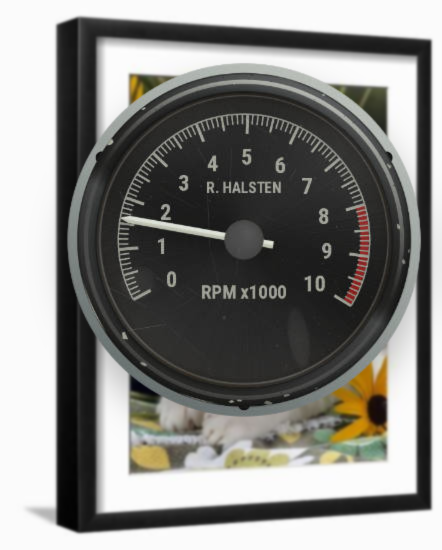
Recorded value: 1600 rpm
